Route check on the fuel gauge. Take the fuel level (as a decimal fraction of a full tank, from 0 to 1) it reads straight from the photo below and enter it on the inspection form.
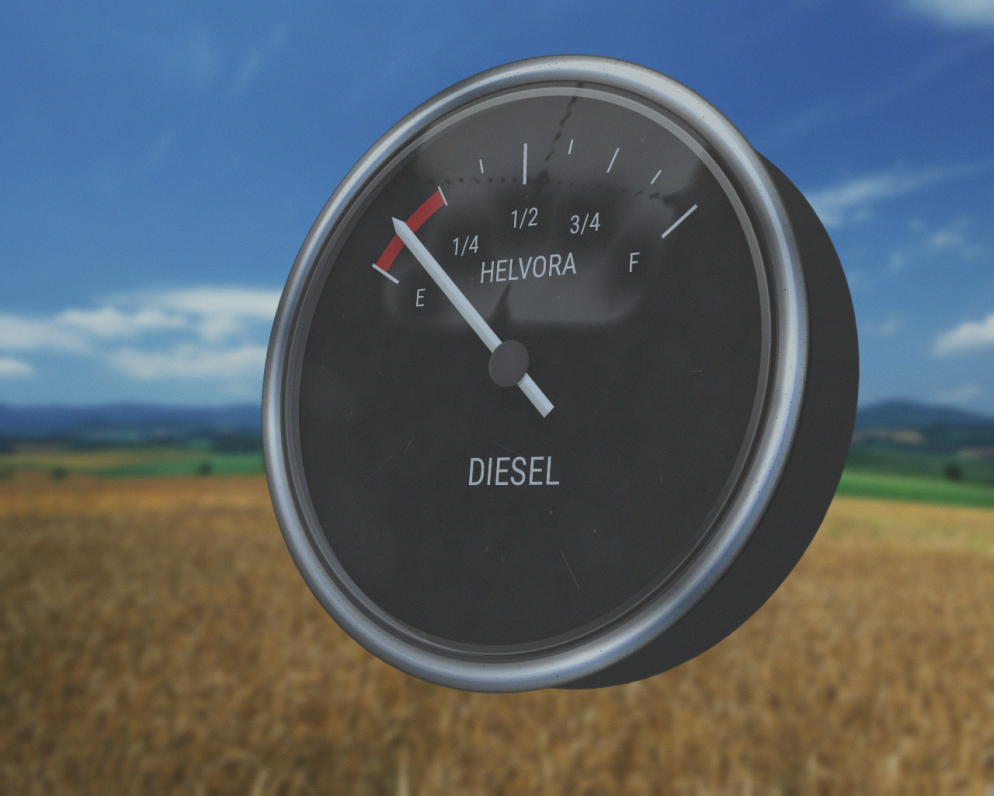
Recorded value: 0.125
